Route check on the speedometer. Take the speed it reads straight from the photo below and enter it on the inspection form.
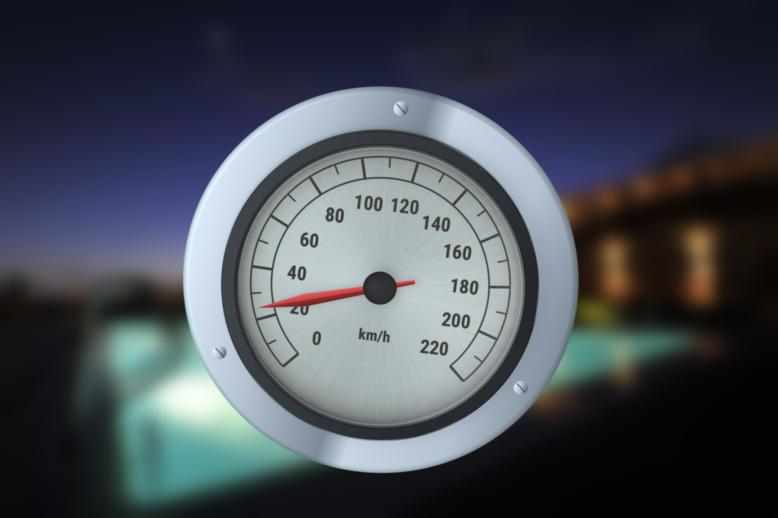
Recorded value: 25 km/h
